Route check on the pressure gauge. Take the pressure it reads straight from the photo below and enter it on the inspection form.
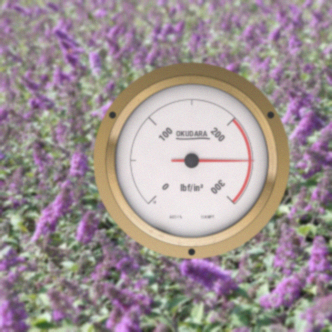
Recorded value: 250 psi
